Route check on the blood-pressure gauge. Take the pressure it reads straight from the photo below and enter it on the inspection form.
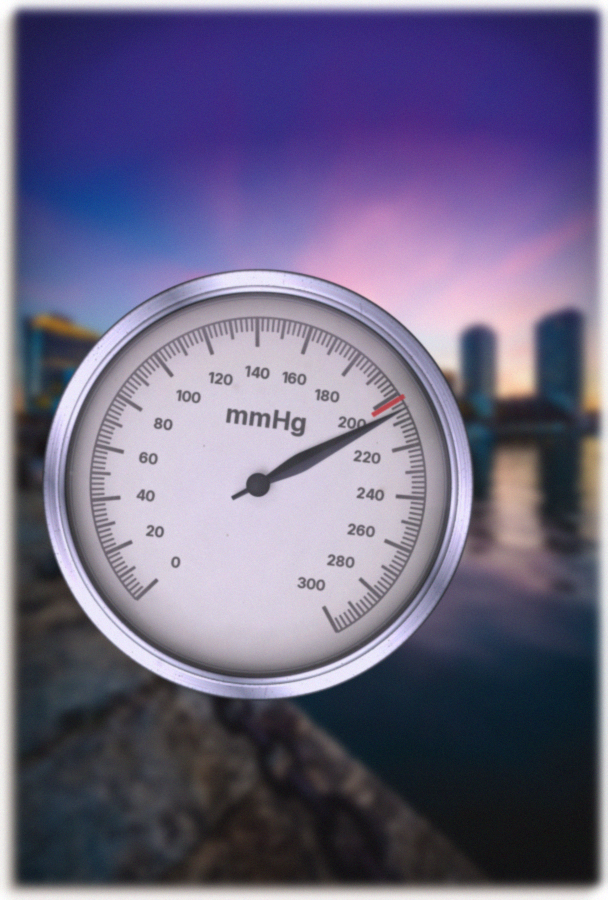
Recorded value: 206 mmHg
